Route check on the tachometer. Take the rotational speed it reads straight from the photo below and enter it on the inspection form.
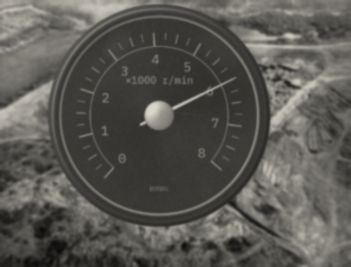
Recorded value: 6000 rpm
